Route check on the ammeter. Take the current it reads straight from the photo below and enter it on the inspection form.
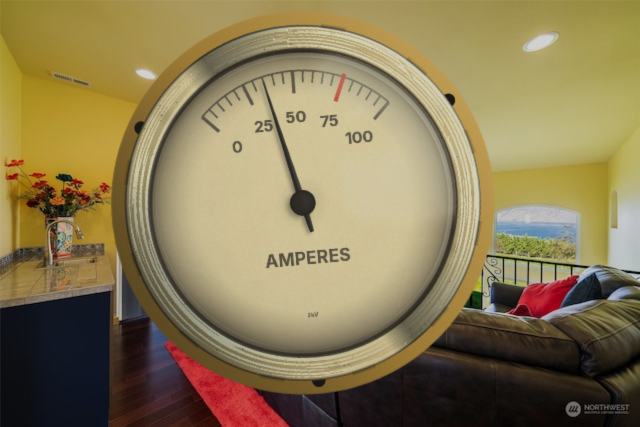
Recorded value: 35 A
